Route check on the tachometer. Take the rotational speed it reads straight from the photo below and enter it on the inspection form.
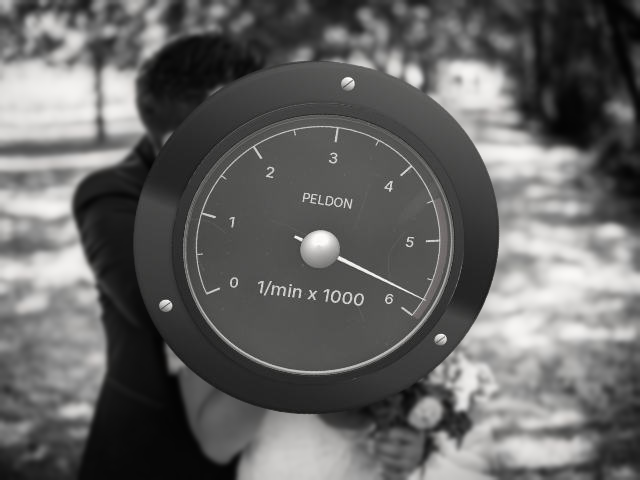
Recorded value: 5750 rpm
